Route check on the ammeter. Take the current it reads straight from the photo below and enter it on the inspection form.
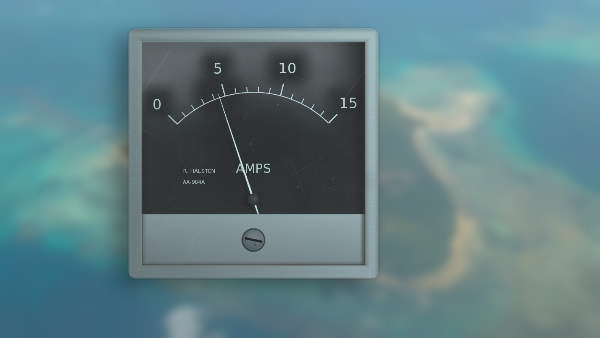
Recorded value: 4.5 A
